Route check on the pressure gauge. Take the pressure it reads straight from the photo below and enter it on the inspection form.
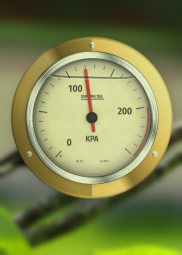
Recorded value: 120 kPa
